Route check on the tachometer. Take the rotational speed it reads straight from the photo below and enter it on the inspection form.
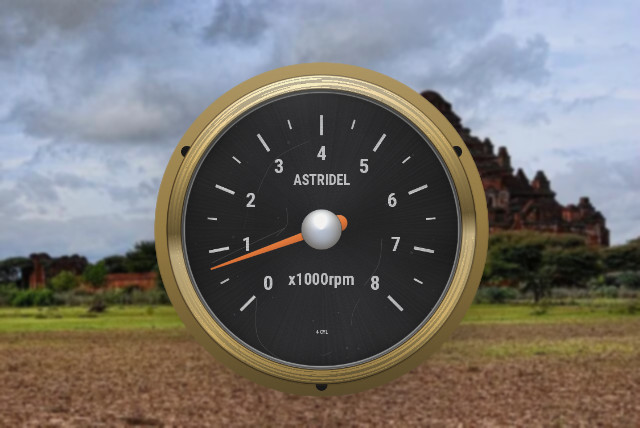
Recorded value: 750 rpm
